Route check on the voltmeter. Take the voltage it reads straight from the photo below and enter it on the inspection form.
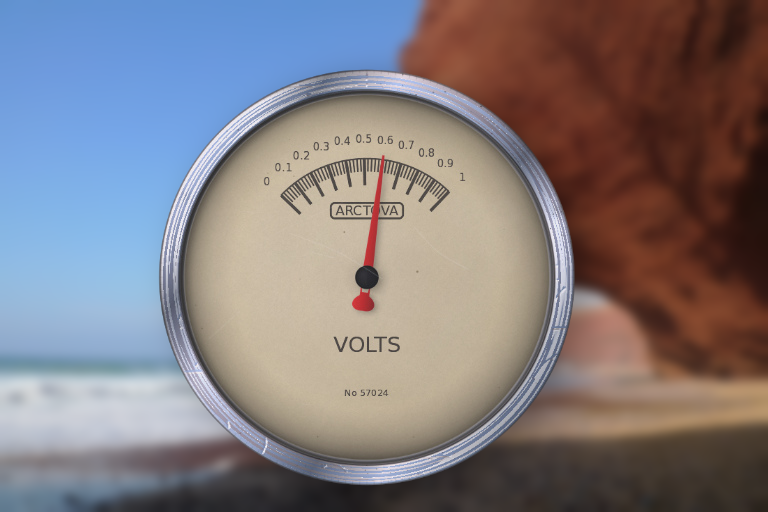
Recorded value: 0.6 V
